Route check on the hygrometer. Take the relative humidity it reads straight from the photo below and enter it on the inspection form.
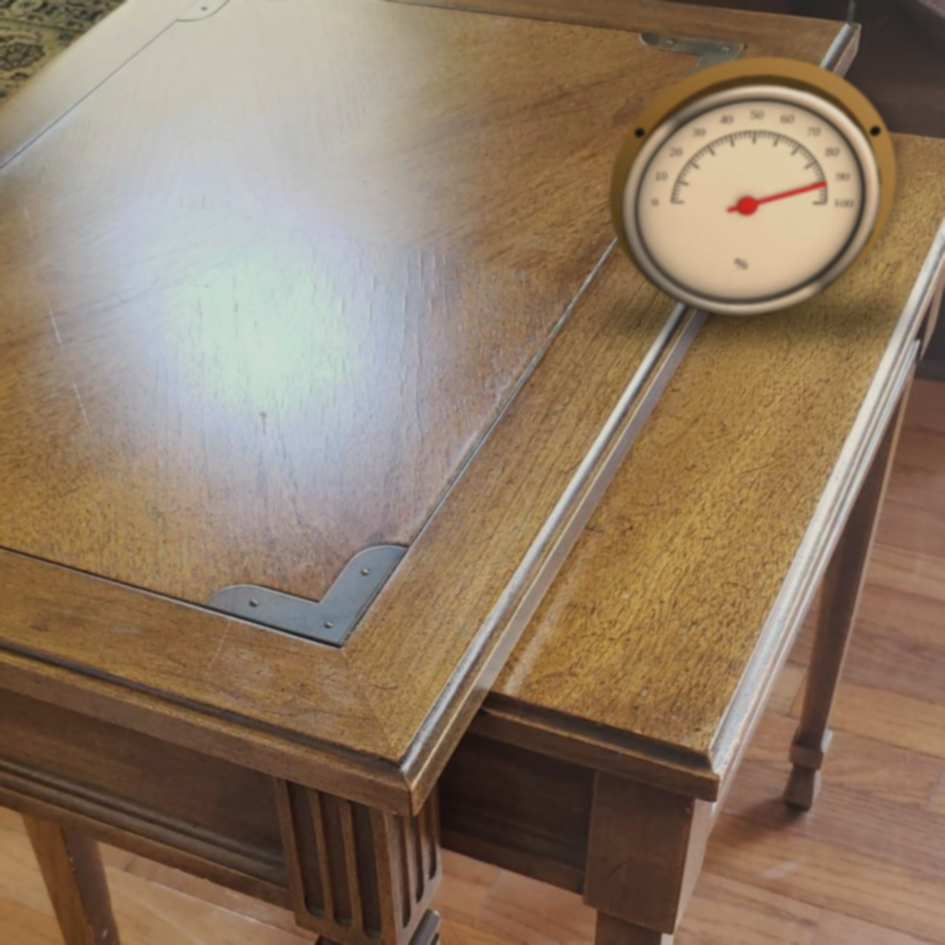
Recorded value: 90 %
